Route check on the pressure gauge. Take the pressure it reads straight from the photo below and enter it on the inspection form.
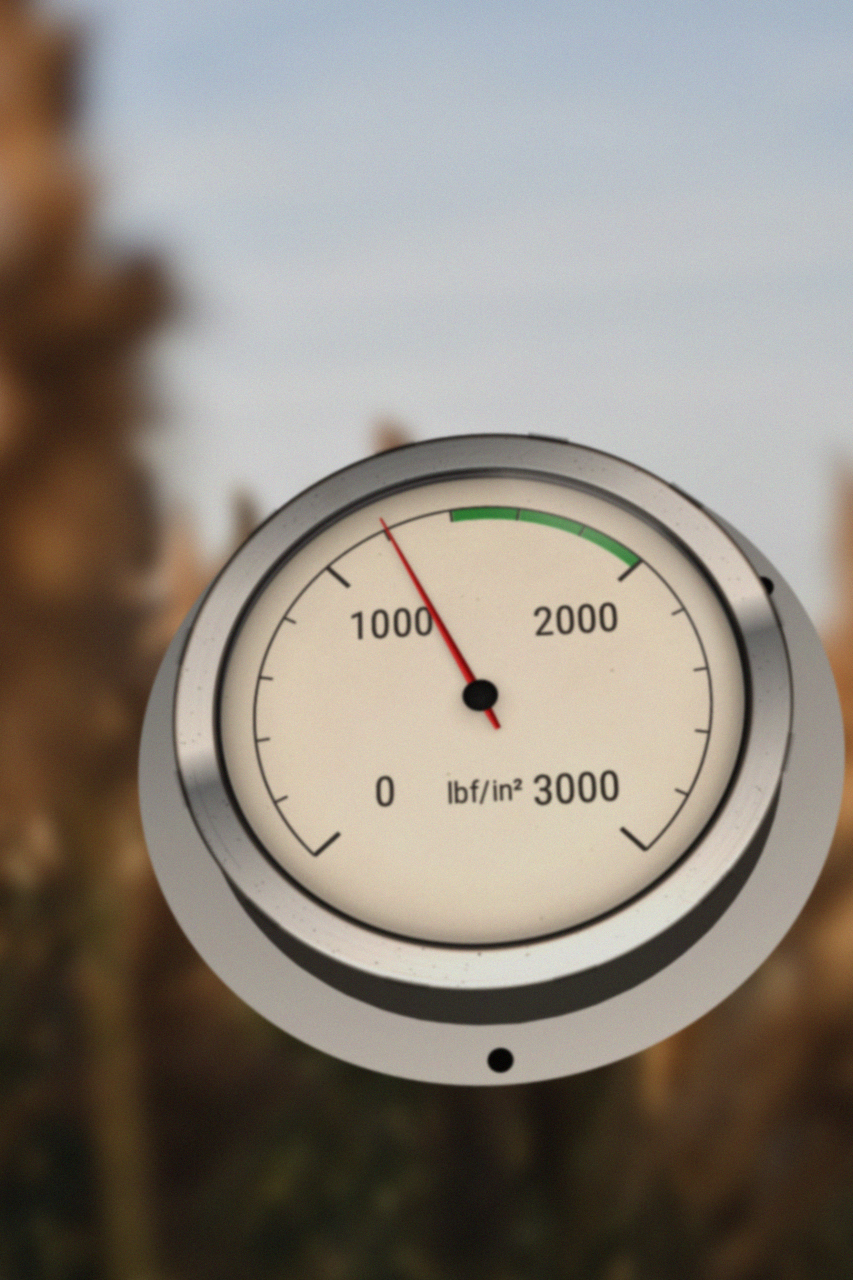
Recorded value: 1200 psi
